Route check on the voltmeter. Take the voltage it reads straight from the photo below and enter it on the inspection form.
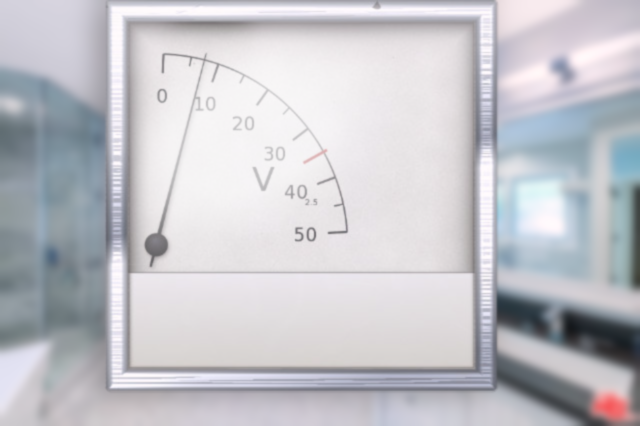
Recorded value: 7.5 V
